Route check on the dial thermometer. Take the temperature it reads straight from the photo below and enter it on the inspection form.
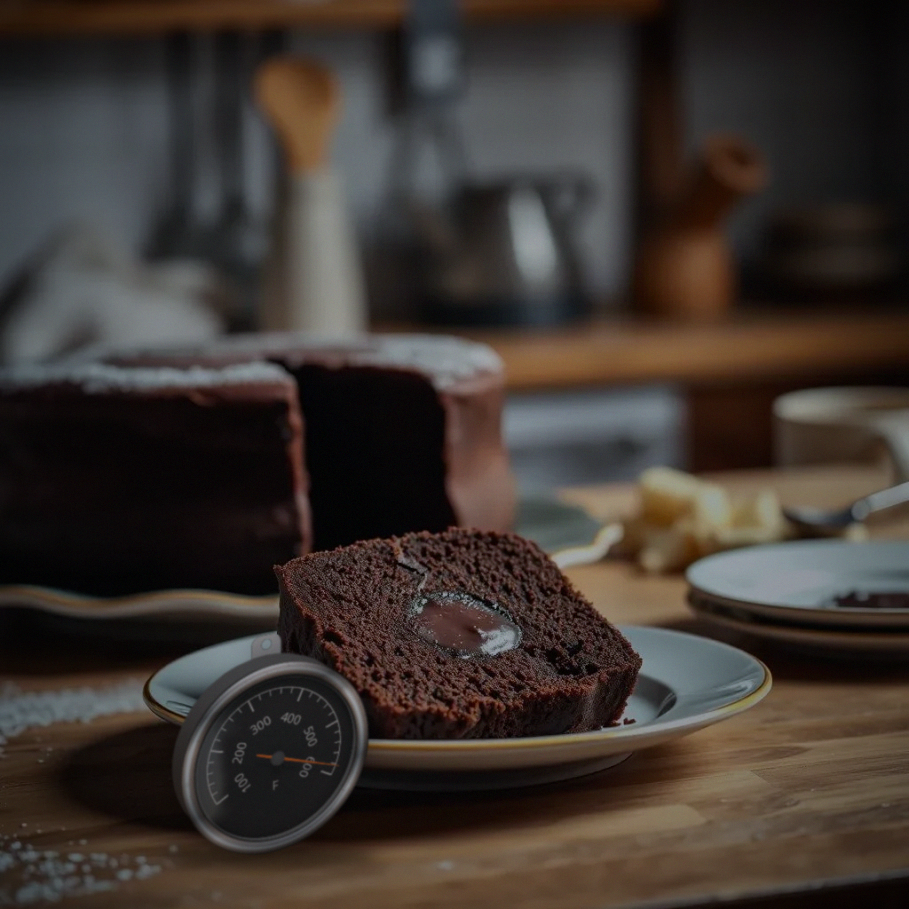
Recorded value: 580 °F
